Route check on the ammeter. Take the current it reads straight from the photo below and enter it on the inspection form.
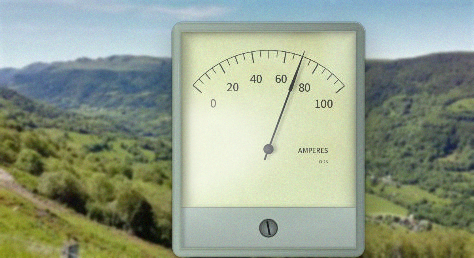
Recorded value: 70 A
